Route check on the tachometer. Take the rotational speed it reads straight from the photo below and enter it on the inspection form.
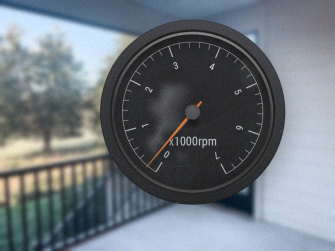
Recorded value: 200 rpm
